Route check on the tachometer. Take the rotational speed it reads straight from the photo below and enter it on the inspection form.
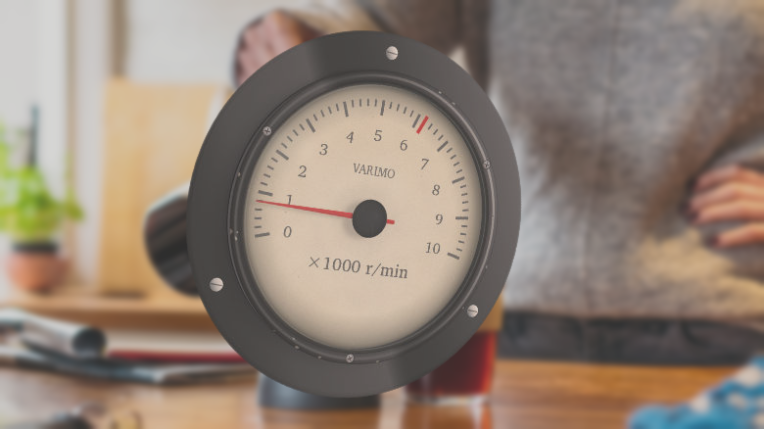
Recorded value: 800 rpm
